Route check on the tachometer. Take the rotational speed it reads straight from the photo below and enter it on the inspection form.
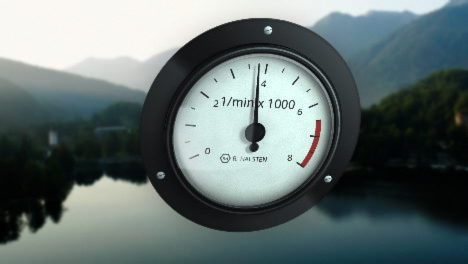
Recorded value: 3750 rpm
